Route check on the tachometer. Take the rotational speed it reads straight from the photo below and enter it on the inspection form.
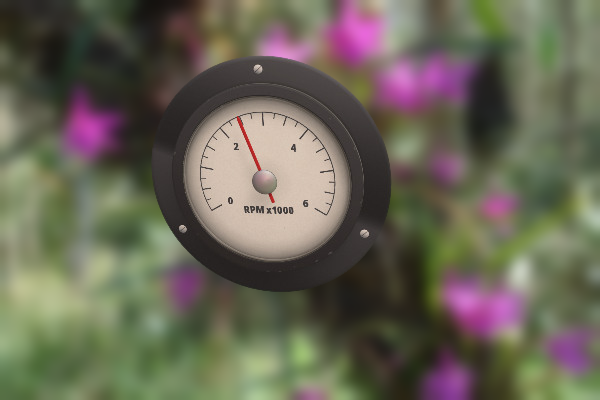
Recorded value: 2500 rpm
